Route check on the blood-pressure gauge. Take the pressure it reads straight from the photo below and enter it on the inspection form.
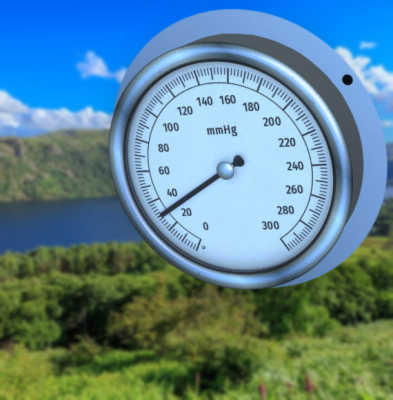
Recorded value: 30 mmHg
